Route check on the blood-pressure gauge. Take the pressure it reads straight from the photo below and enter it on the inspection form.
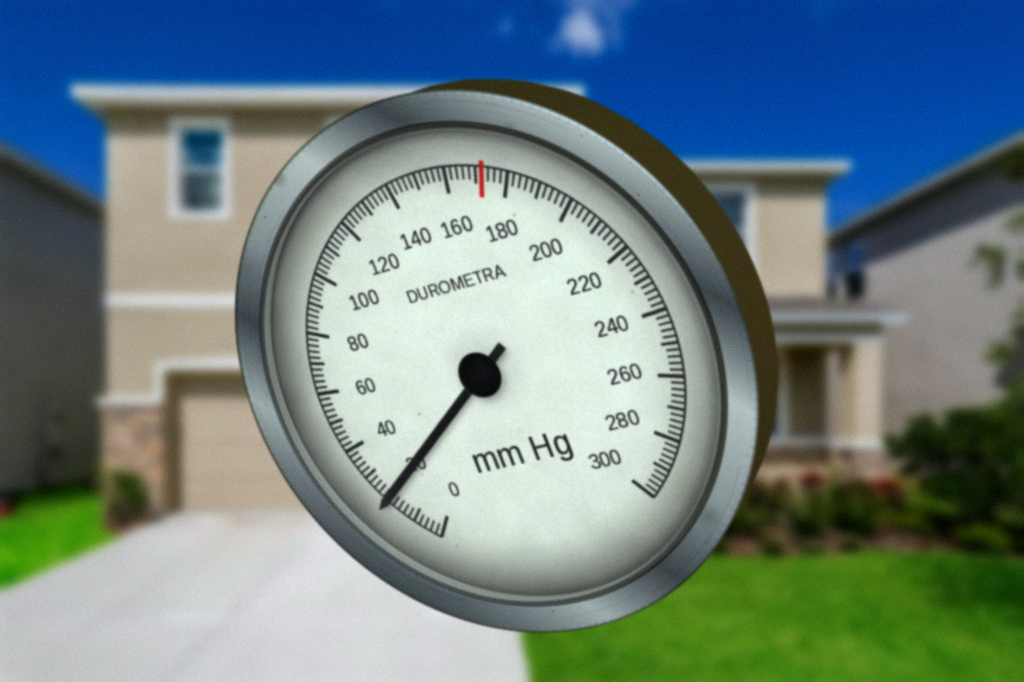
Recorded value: 20 mmHg
